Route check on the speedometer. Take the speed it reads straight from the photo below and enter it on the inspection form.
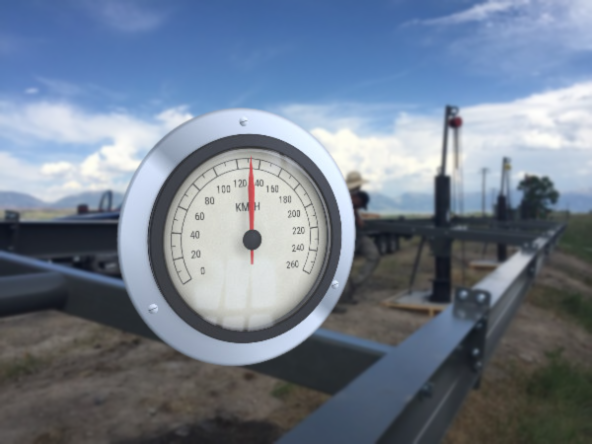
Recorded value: 130 km/h
